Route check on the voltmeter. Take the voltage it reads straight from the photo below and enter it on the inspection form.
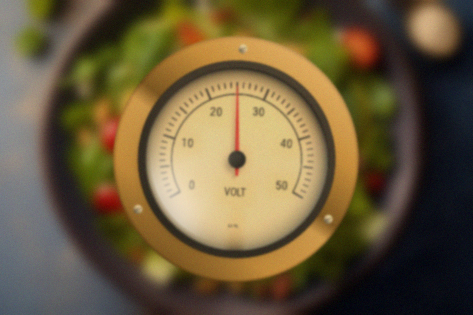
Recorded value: 25 V
